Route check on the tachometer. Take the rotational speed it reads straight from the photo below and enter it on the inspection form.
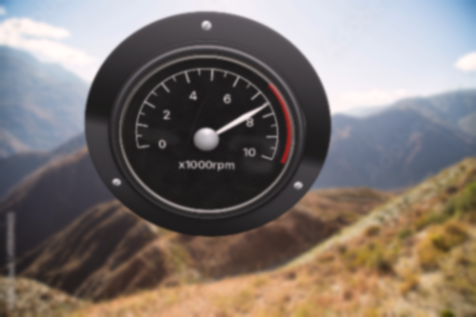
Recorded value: 7500 rpm
